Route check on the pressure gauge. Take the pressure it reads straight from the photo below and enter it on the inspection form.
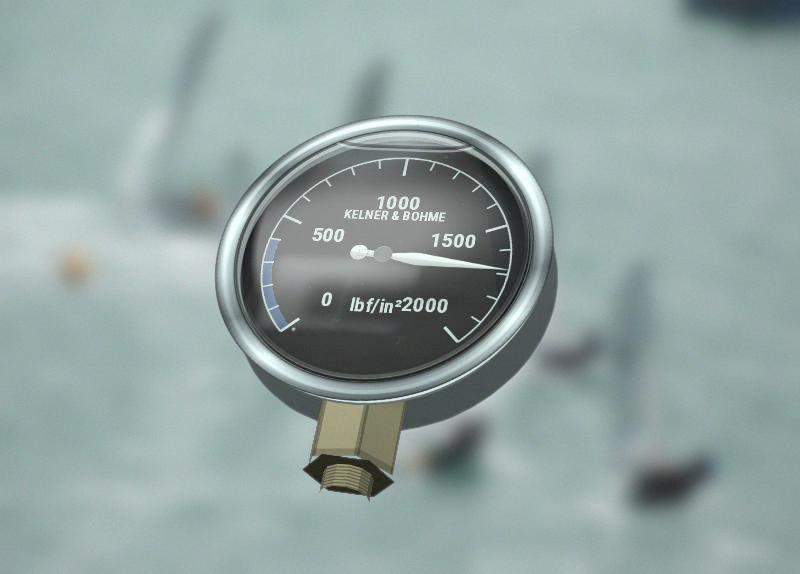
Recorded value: 1700 psi
